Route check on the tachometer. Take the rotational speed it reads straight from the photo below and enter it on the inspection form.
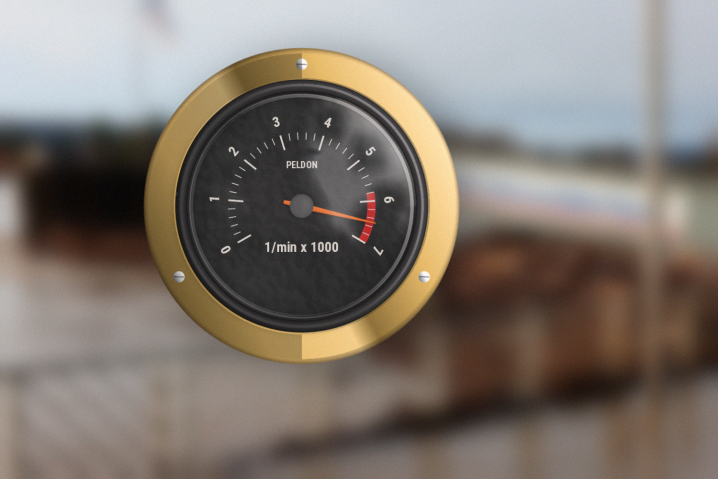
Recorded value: 6500 rpm
